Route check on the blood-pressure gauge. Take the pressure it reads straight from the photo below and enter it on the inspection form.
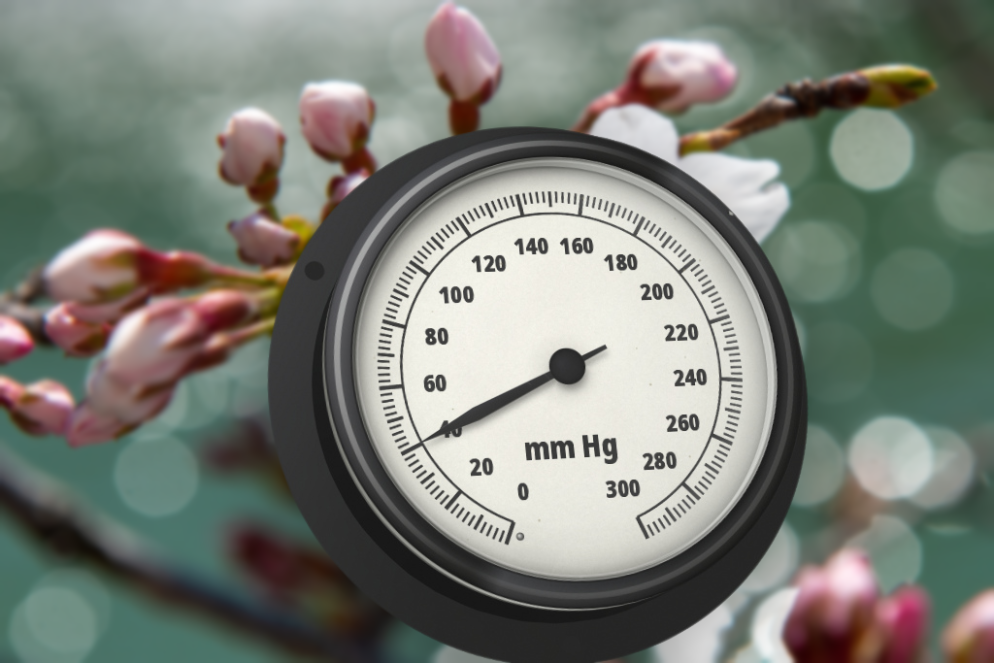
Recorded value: 40 mmHg
